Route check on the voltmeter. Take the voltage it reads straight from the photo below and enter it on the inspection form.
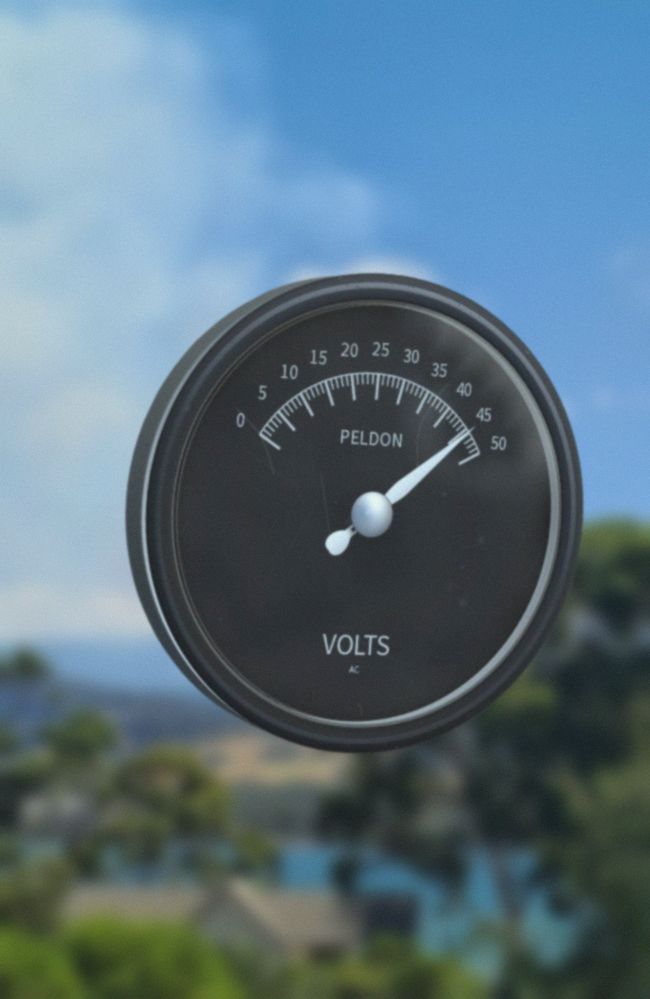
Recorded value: 45 V
